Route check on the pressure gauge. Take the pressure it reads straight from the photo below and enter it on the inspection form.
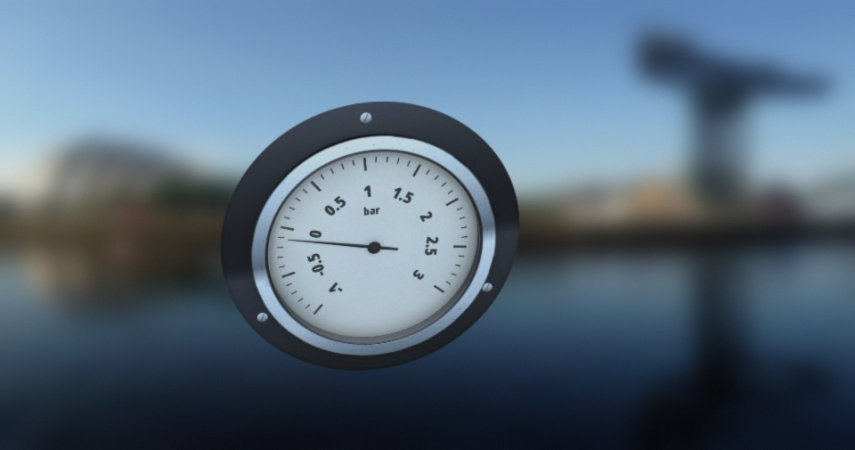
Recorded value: -0.1 bar
